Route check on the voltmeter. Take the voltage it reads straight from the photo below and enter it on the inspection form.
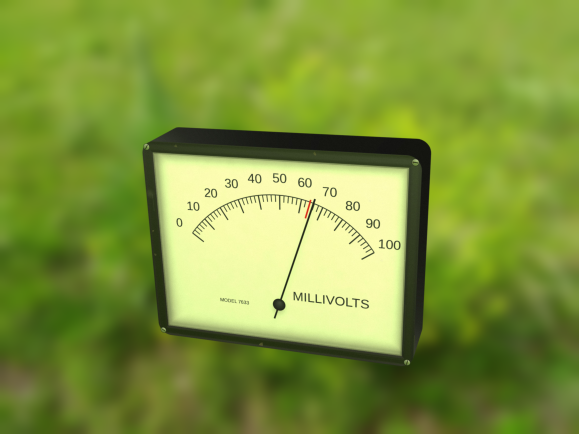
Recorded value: 66 mV
